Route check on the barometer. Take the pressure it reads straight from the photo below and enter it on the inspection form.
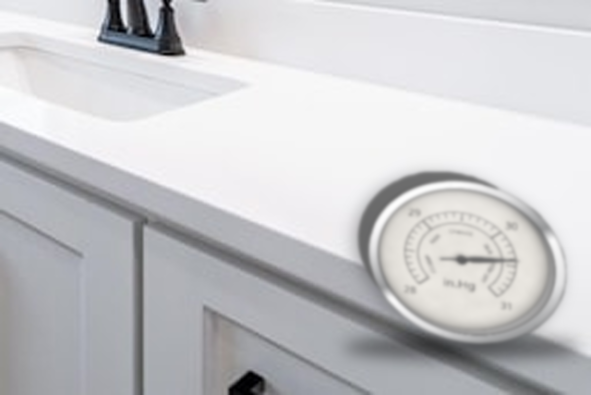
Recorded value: 30.4 inHg
